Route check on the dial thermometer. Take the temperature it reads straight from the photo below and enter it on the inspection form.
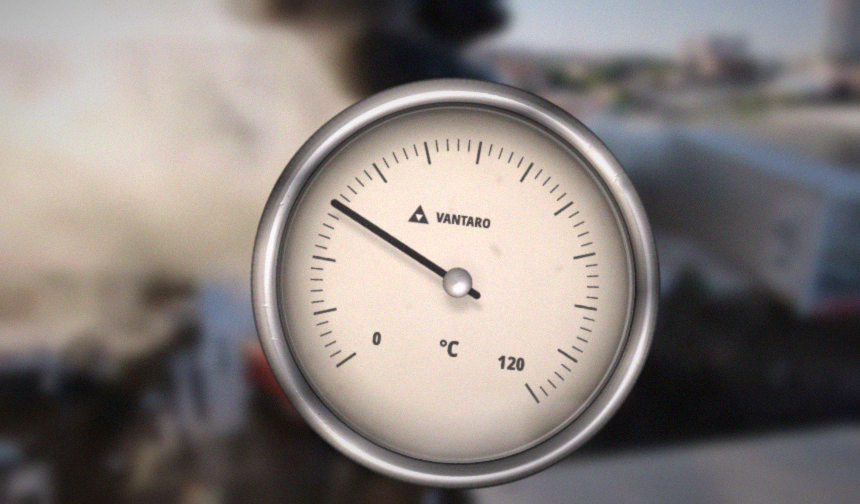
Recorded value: 30 °C
